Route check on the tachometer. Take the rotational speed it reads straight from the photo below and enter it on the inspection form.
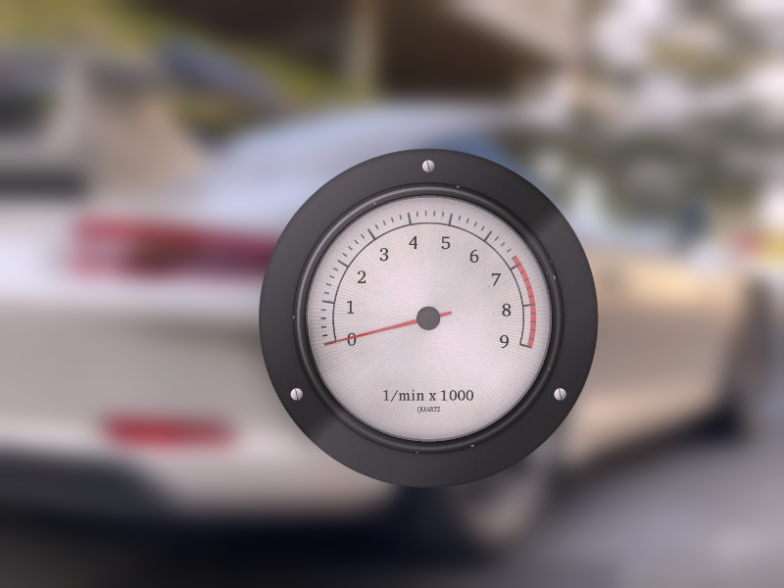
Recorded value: 0 rpm
